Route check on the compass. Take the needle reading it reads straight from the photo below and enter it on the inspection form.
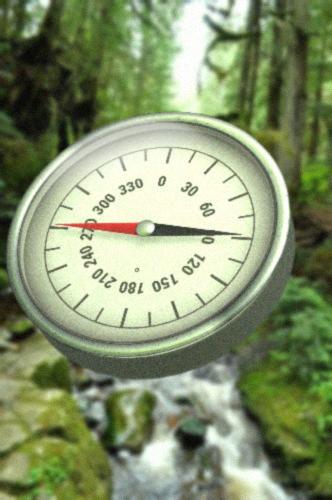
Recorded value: 270 °
